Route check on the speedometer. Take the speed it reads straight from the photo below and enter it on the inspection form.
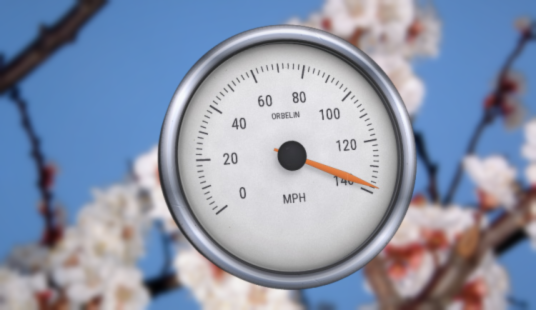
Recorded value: 138 mph
